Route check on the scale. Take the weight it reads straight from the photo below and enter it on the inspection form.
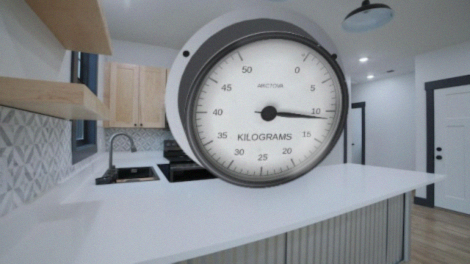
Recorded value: 11 kg
